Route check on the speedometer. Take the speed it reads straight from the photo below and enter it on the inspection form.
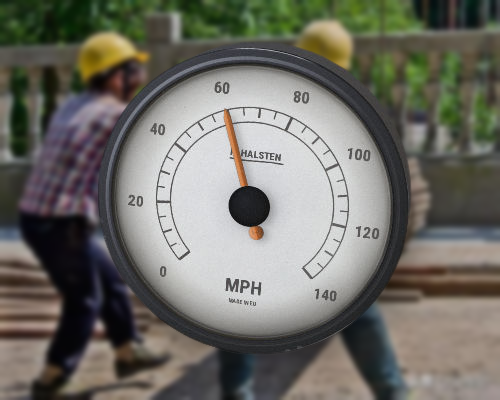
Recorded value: 60 mph
